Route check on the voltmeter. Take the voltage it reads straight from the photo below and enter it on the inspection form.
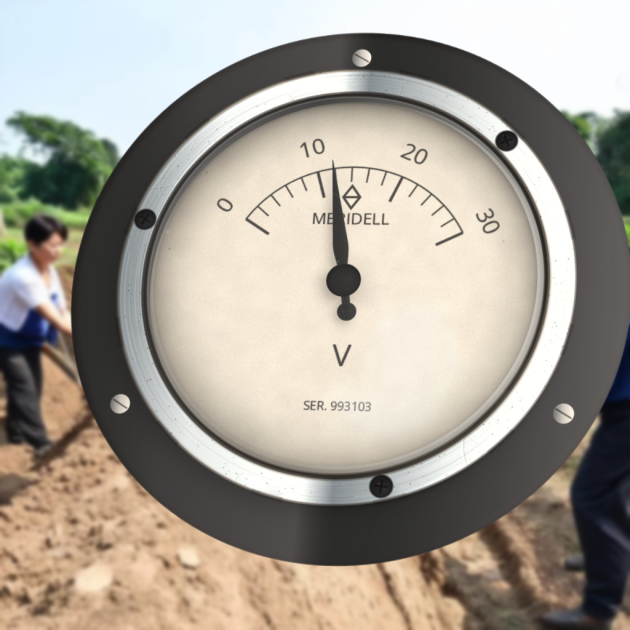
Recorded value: 12 V
